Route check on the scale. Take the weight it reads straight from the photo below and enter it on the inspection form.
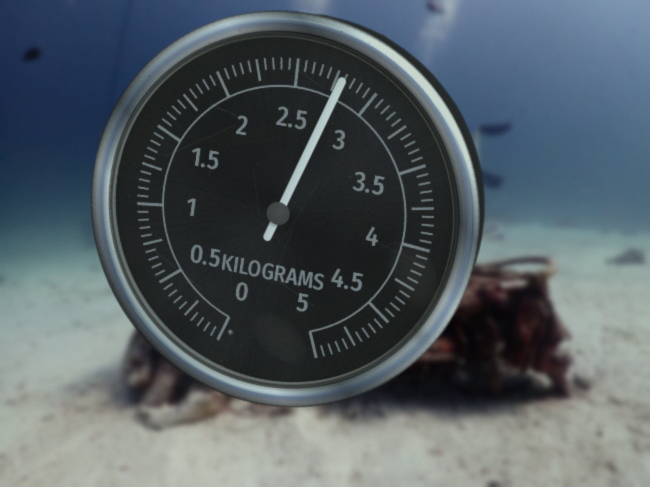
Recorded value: 2.8 kg
